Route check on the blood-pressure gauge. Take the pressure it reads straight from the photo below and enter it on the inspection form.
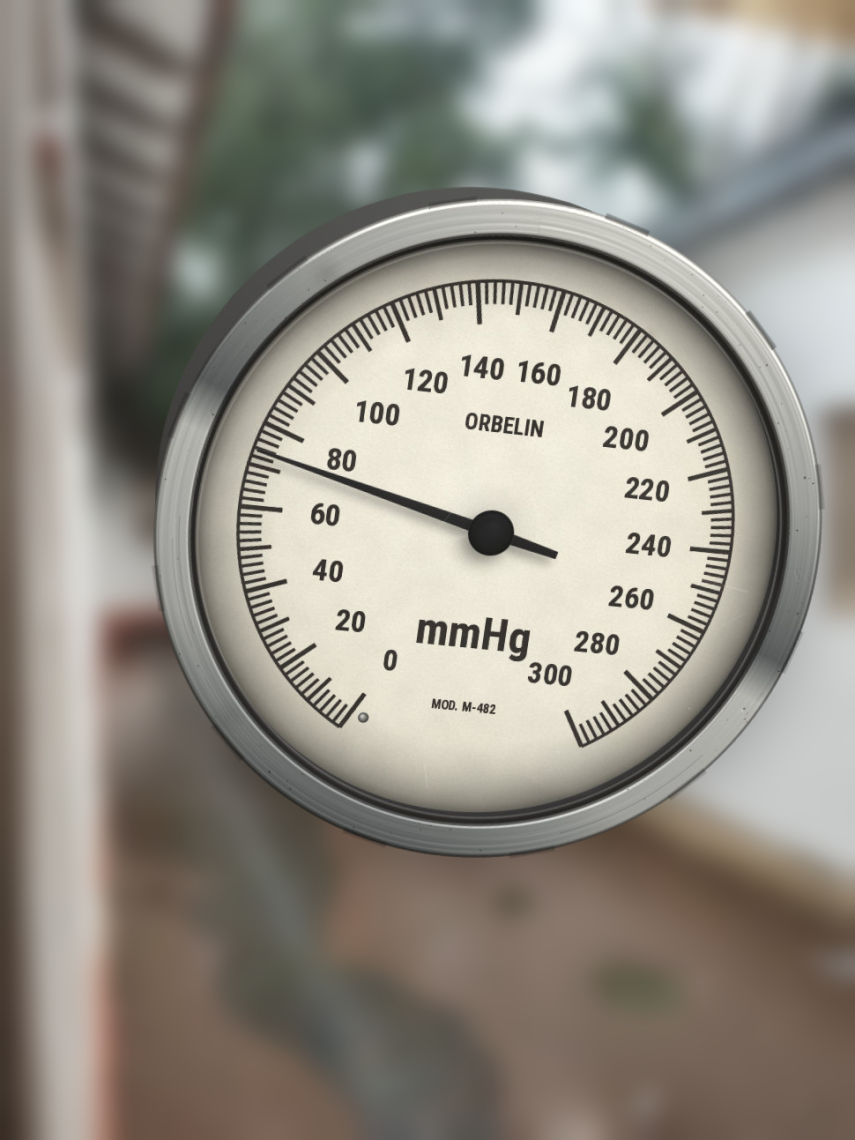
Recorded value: 74 mmHg
